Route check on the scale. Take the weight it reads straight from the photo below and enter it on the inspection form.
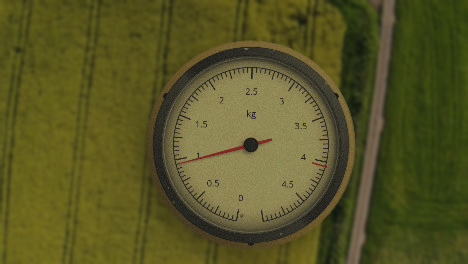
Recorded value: 0.95 kg
